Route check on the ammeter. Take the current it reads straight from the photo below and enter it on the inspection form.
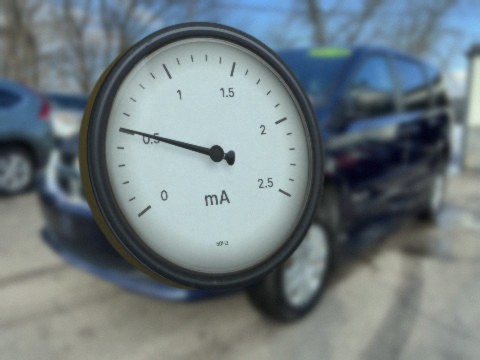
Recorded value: 0.5 mA
